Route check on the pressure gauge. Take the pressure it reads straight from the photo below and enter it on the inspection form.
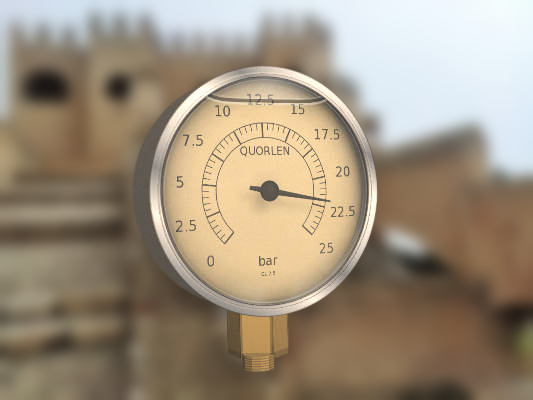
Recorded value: 22 bar
